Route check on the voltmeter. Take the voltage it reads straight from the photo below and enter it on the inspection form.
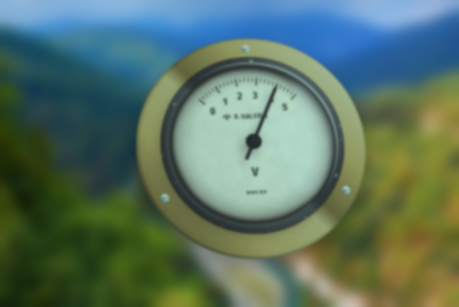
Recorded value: 4 V
